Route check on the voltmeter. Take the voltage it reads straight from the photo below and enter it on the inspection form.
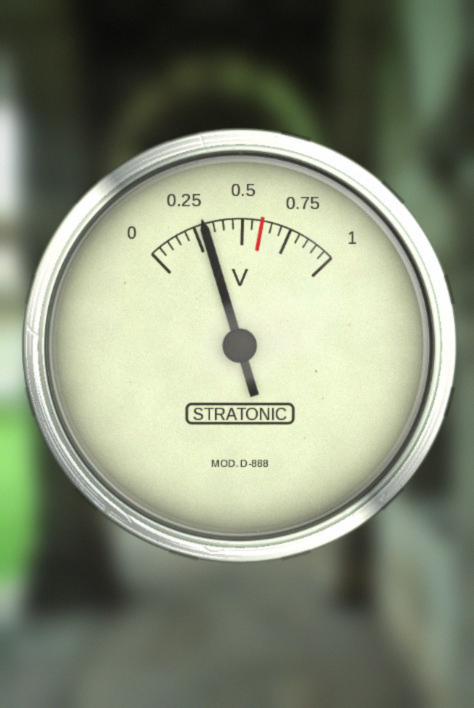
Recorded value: 0.3 V
